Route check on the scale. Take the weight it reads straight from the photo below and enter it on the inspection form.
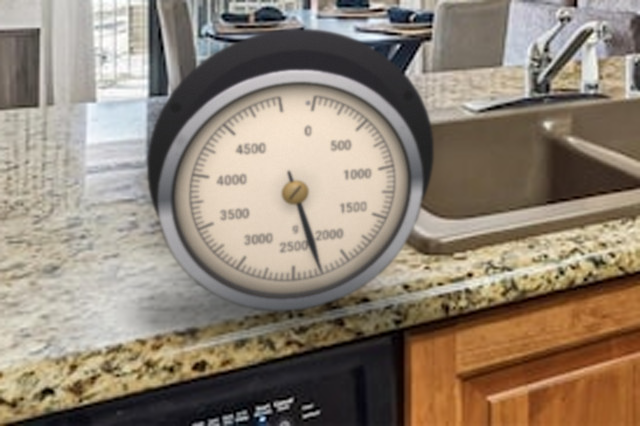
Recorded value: 2250 g
